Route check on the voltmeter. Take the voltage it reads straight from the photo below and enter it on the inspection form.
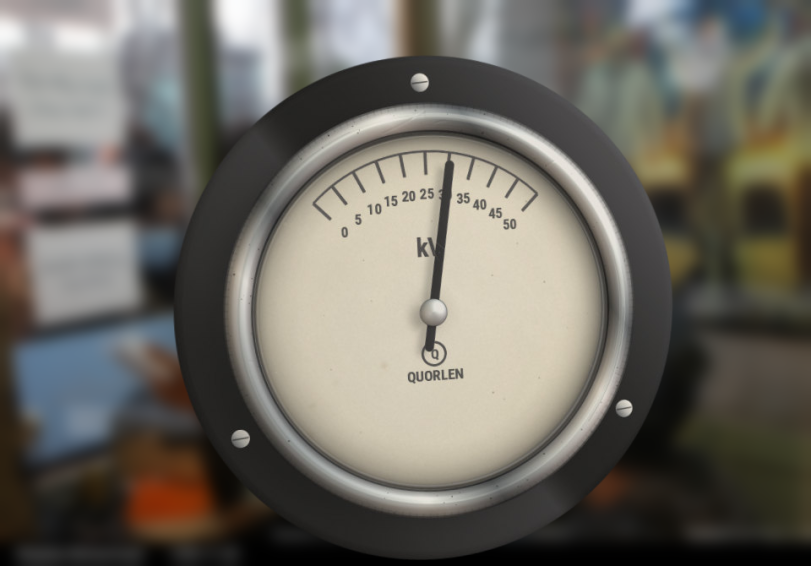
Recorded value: 30 kV
